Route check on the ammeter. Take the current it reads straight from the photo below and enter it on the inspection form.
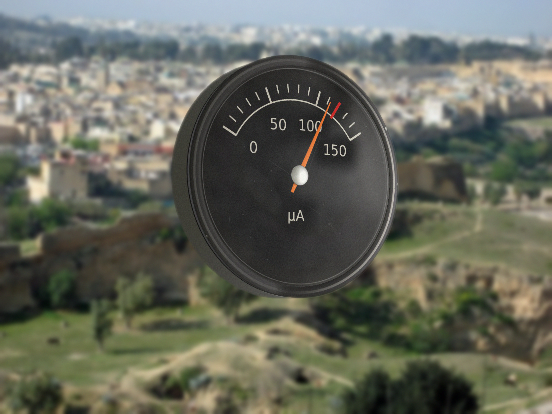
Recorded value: 110 µA
